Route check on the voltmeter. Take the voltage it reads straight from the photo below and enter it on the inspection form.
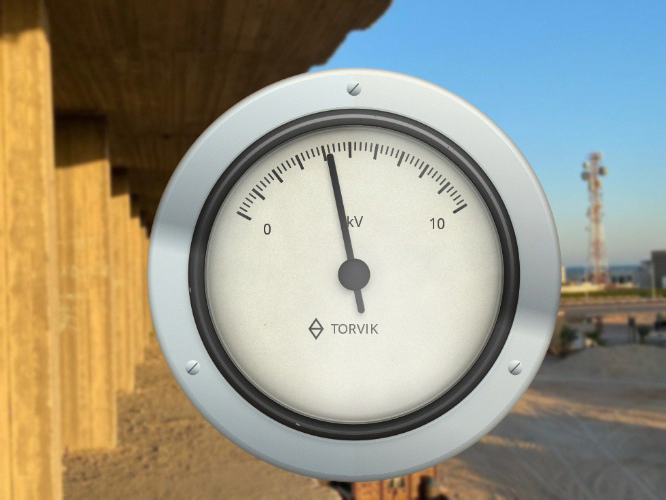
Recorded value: 4.2 kV
